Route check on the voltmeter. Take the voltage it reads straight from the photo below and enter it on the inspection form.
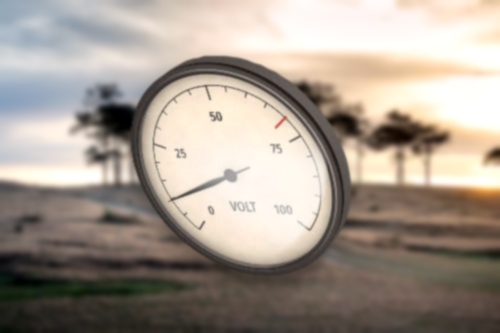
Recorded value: 10 V
